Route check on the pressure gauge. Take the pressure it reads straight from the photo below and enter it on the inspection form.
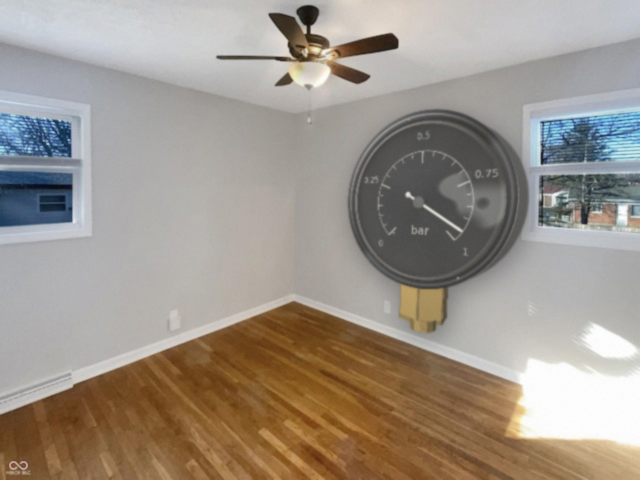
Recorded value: 0.95 bar
